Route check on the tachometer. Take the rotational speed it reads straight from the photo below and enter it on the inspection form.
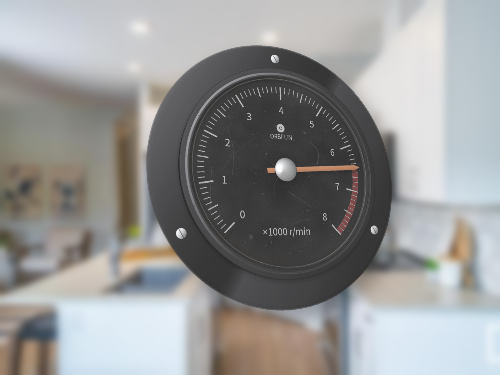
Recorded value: 6500 rpm
